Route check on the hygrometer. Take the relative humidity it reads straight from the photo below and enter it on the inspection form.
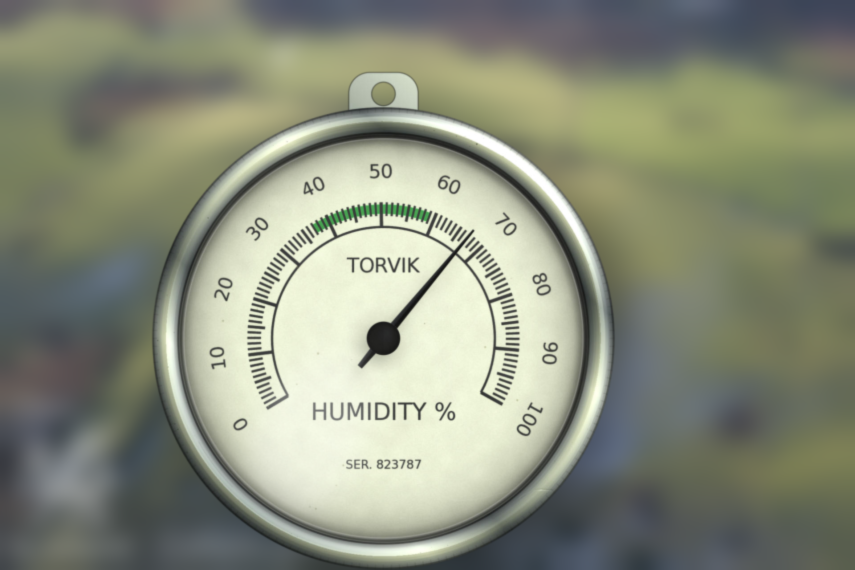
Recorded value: 67 %
